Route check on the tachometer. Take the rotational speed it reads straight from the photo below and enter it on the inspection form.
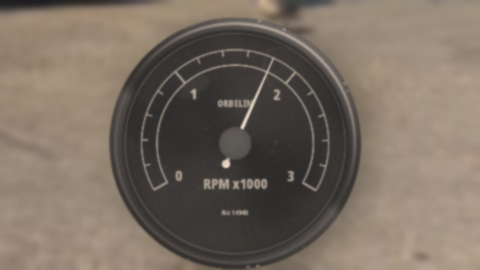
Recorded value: 1800 rpm
